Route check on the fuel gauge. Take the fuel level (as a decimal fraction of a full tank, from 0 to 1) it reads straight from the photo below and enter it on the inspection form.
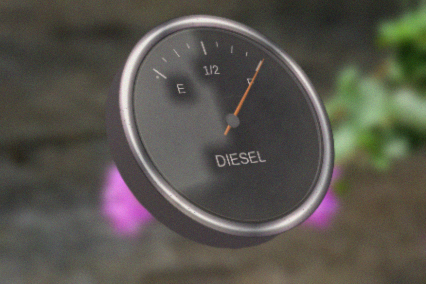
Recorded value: 1
